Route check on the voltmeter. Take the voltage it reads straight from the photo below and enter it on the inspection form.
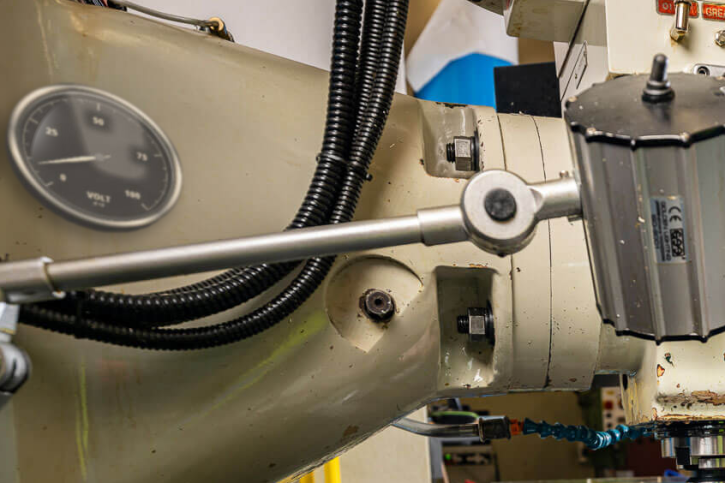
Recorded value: 7.5 V
